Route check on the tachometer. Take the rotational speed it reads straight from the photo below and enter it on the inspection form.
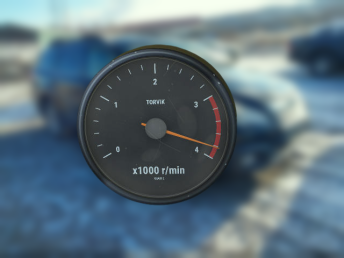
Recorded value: 3800 rpm
